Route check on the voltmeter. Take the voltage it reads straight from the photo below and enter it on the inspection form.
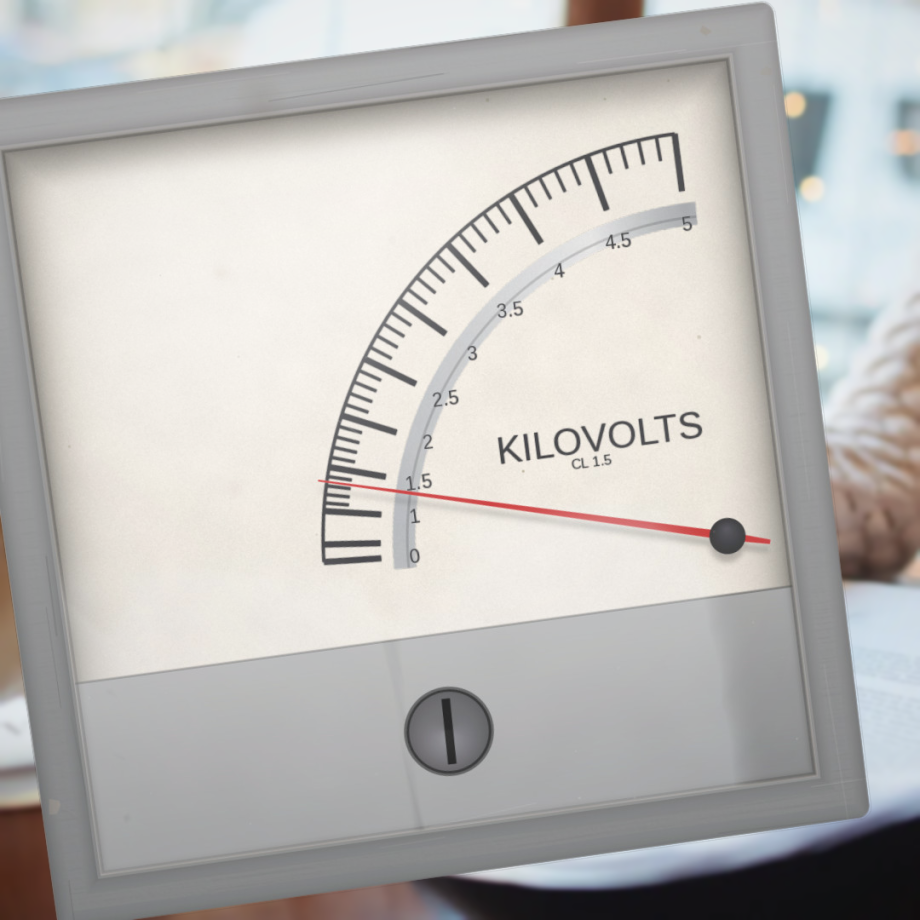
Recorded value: 1.35 kV
